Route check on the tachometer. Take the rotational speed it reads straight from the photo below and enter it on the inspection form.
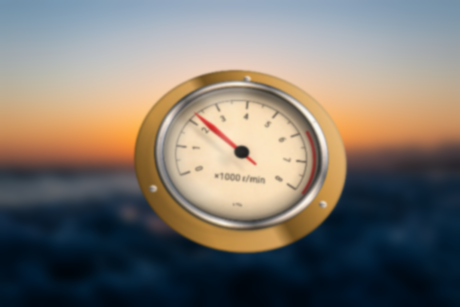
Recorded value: 2250 rpm
